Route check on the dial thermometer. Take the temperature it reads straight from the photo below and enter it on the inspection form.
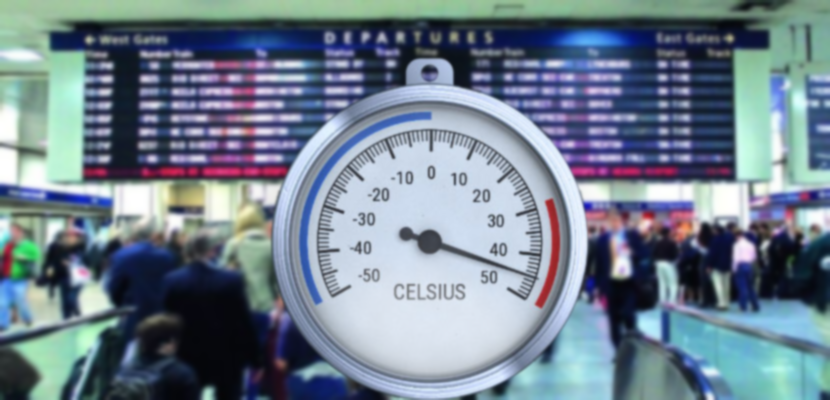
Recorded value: 45 °C
